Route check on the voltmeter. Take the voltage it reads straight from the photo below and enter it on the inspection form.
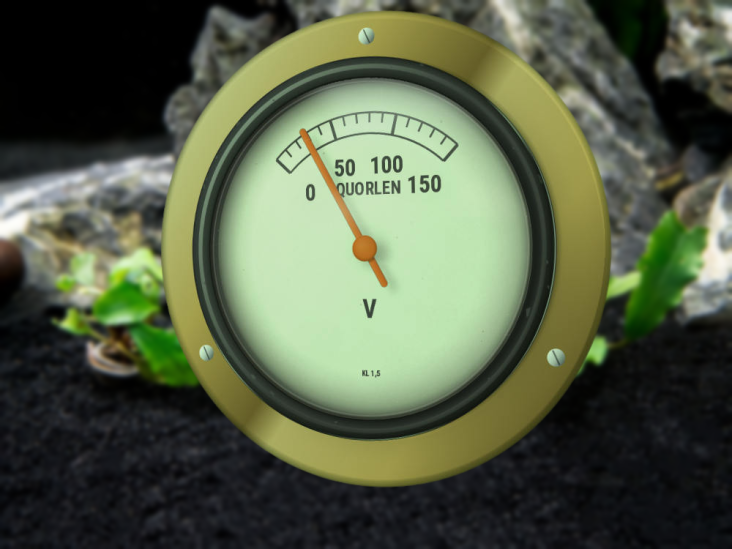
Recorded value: 30 V
